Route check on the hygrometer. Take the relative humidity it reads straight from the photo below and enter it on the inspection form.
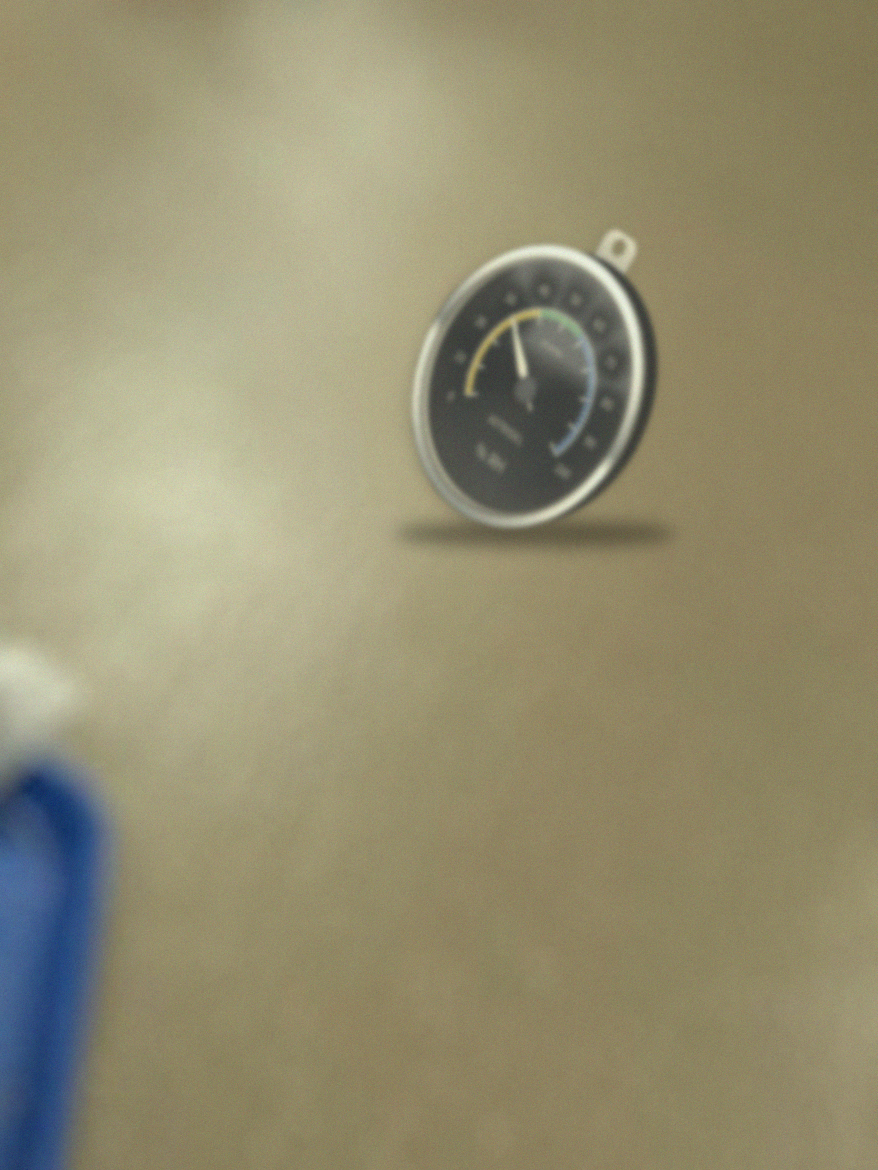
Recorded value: 30 %
